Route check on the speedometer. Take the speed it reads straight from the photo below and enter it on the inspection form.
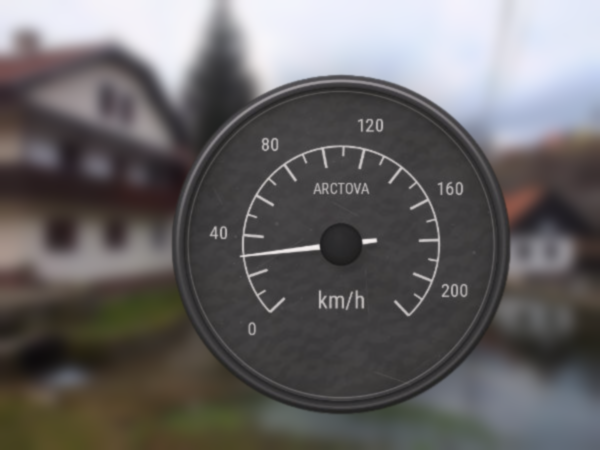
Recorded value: 30 km/h
